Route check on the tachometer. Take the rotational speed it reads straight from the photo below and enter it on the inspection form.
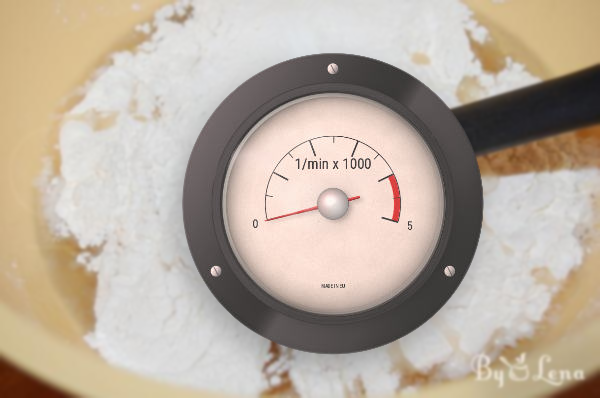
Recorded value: 0 rpm
